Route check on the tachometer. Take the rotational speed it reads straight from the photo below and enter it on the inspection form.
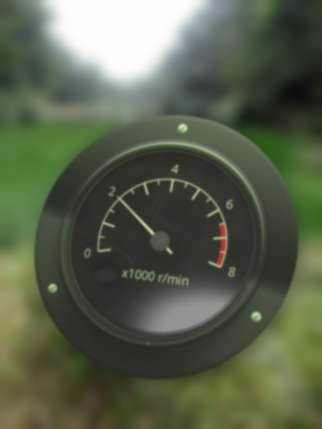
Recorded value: 2000 rpm
